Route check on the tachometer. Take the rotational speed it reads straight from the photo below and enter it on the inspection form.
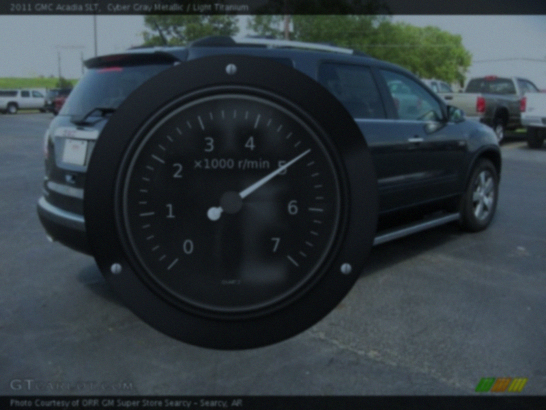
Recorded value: 5000 rpm
